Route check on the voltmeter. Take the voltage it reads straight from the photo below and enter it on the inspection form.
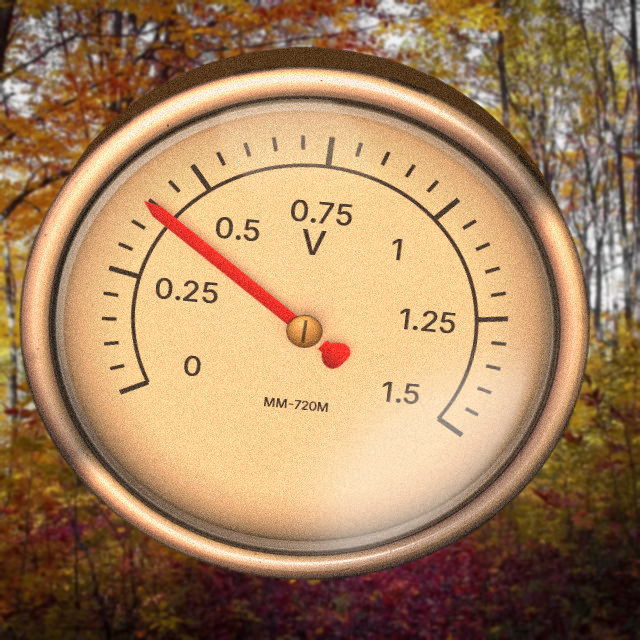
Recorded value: 0.4 V
